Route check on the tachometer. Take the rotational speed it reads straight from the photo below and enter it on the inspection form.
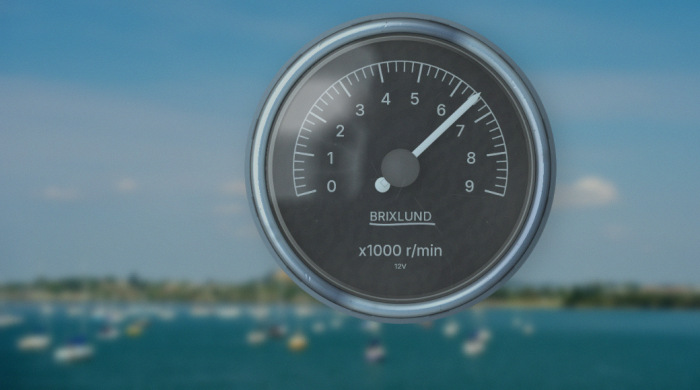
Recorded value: 6500 rpm
